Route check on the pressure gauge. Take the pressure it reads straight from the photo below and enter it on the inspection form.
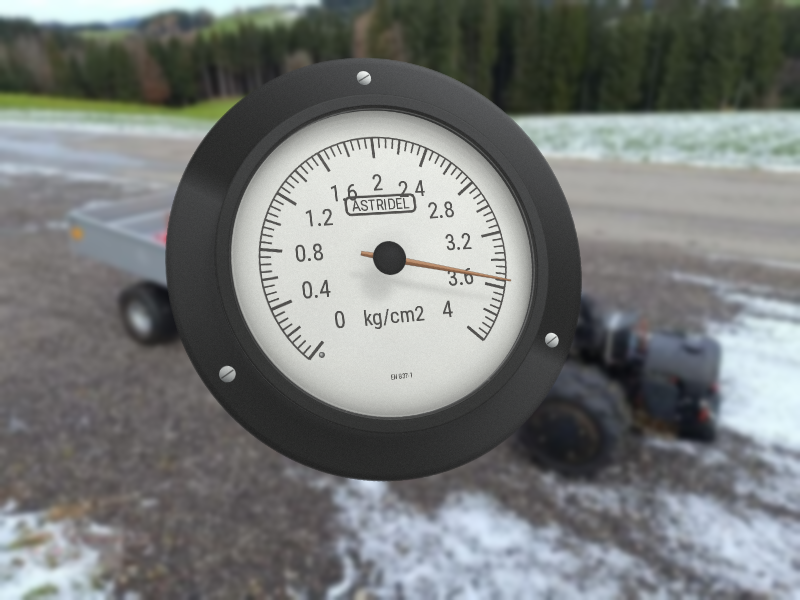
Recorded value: 3.55 kg/cm²
